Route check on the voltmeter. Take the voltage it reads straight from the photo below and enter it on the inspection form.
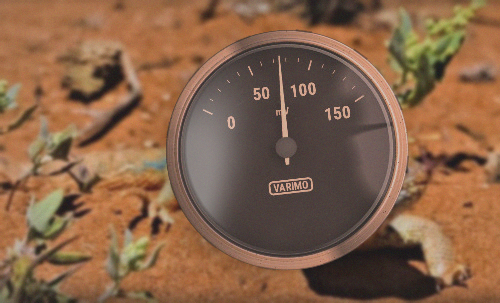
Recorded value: 75 mV
